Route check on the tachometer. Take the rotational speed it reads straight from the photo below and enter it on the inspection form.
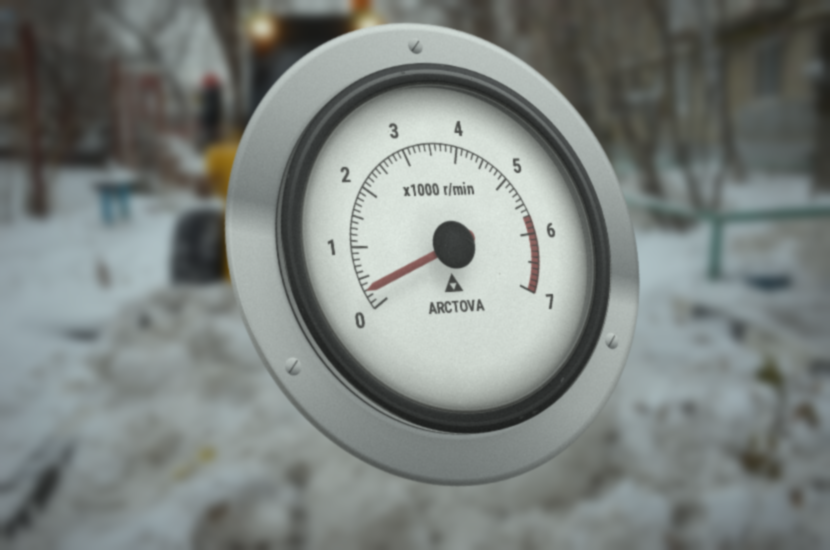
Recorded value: 300 rpm
